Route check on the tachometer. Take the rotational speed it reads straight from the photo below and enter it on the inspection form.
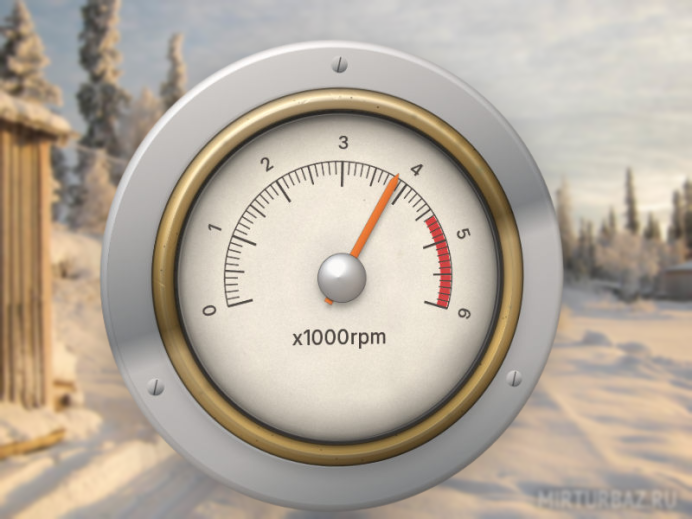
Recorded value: 3800 rpm
